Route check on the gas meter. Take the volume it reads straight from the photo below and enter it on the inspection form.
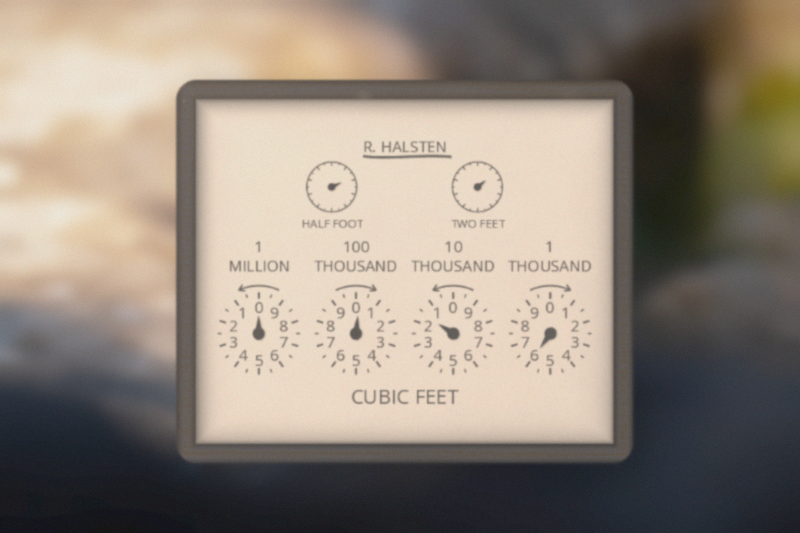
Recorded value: 1600 ft³
